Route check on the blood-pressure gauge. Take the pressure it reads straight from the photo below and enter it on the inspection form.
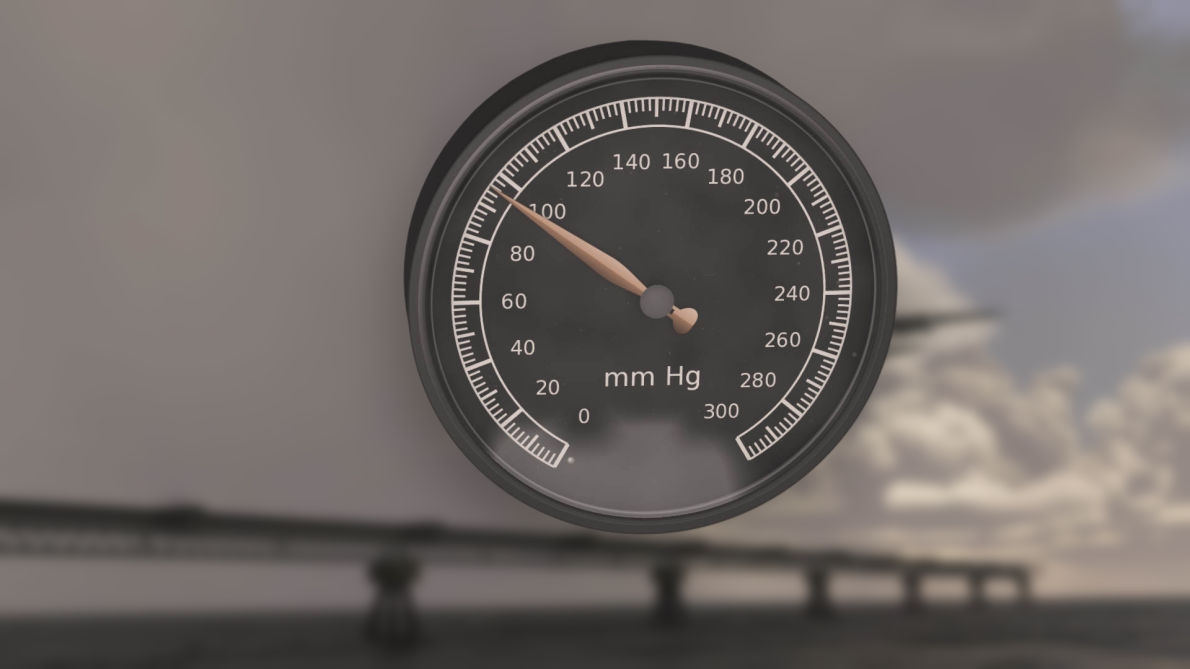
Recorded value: 96 mmHg
